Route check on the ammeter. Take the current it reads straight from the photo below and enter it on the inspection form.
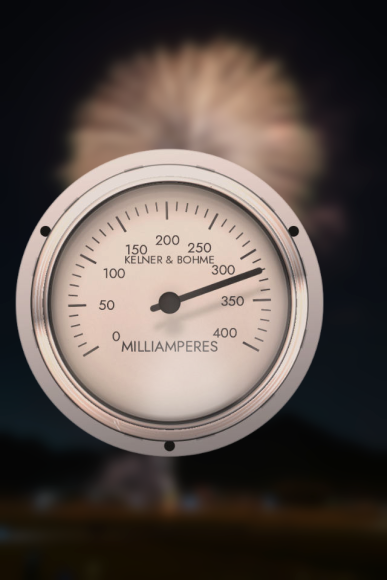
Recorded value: 320 mA
